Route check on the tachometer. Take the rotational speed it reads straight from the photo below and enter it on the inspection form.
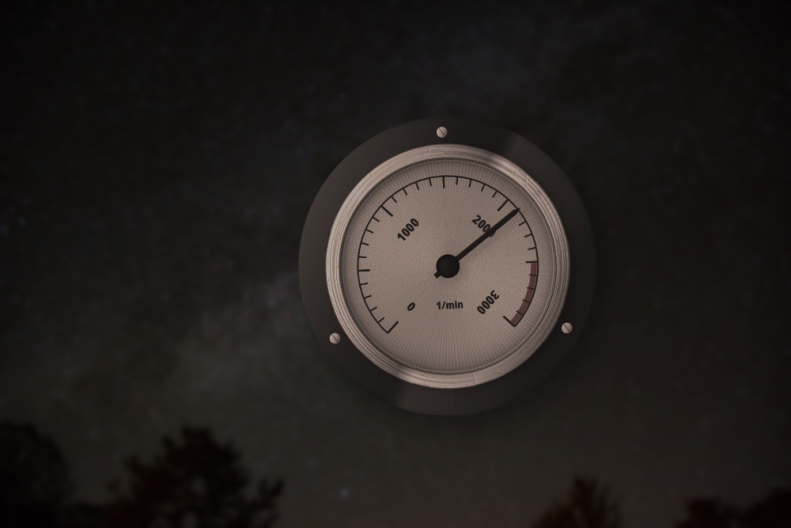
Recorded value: 2100 rpm
